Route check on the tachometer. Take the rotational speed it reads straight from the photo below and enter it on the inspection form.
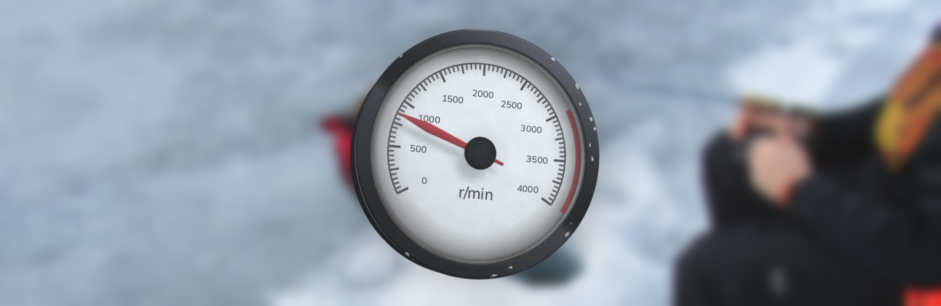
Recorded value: 850 rpm
